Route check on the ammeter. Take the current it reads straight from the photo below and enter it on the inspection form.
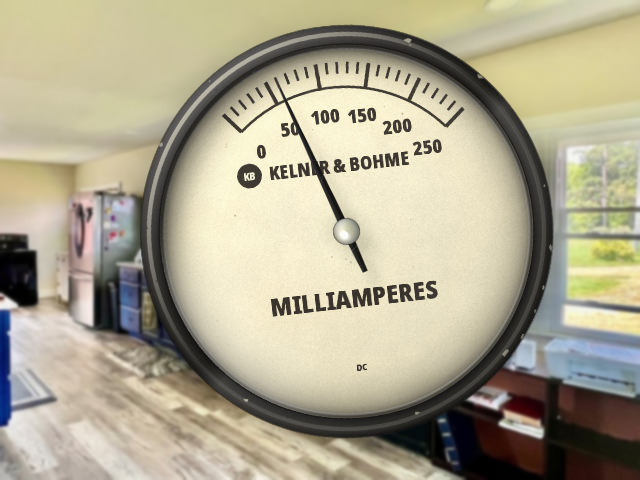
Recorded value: 60 mA
